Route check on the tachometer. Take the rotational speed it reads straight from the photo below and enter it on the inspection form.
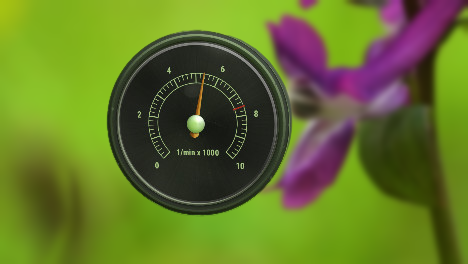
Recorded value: 5400 rpm
